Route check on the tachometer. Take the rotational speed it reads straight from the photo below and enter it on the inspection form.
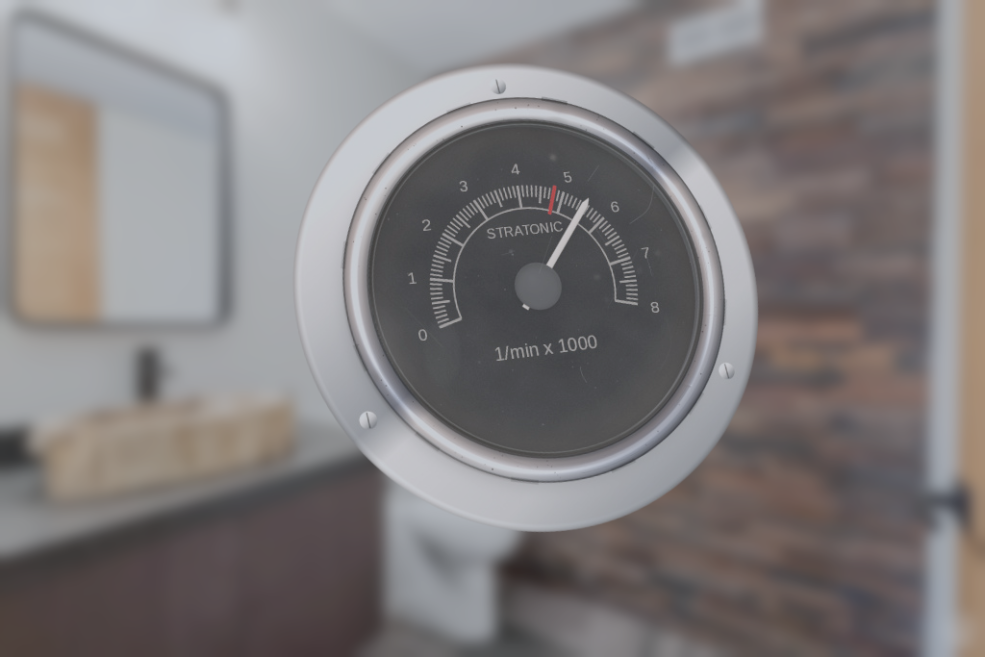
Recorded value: 5500 rpm
